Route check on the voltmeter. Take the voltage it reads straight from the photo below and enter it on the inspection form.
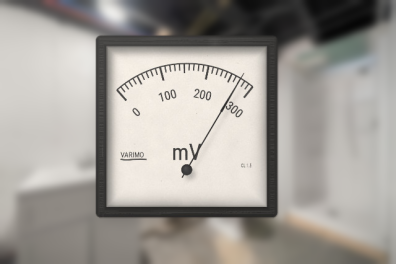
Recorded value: 270 mV
